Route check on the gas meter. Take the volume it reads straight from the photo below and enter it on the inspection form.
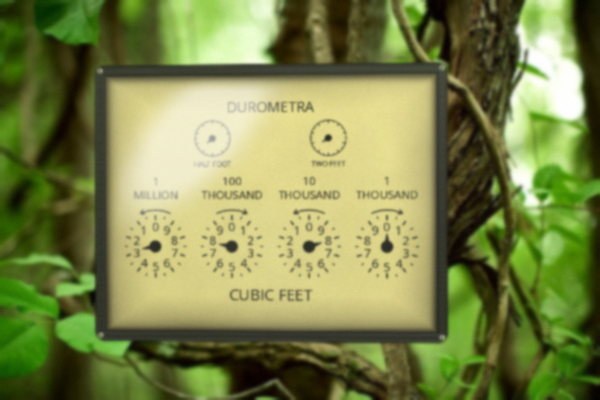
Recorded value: 278000 ft³
